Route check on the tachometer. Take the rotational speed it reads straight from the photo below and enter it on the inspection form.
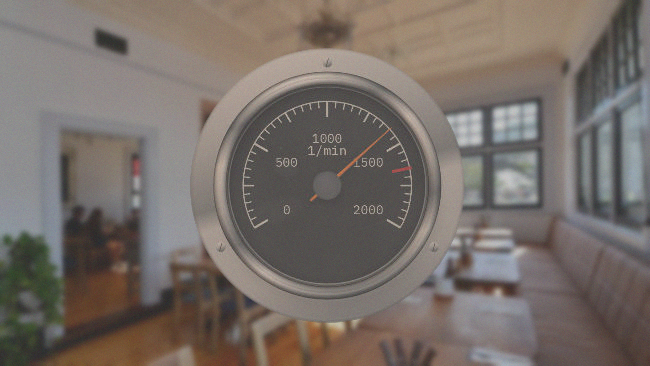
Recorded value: 1400 rpm
